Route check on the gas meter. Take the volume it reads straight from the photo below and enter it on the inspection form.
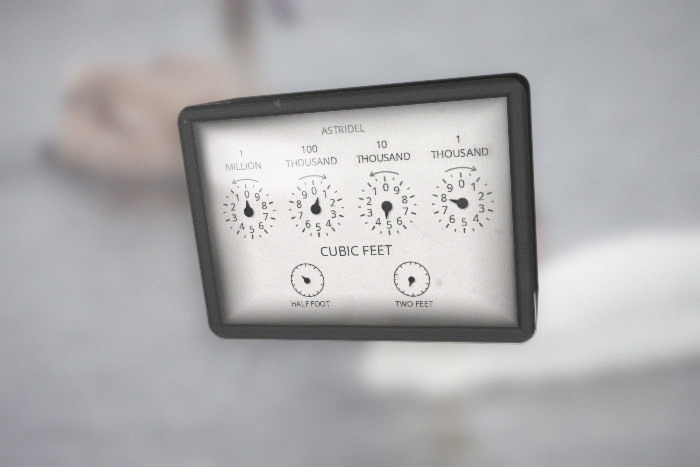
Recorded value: 4800 ft³
